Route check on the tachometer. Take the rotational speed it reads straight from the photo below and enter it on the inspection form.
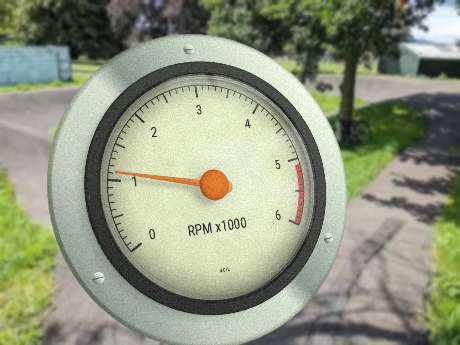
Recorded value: 1100 rpm
